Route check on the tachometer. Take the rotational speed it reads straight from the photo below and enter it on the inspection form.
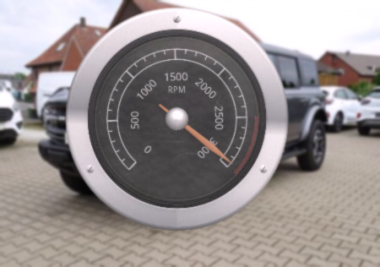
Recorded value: 2950 rpm
